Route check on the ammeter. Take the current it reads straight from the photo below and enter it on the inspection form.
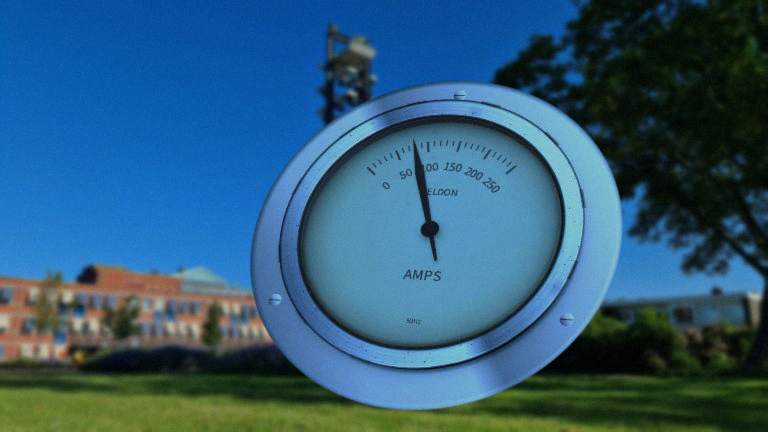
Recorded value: 80 A
